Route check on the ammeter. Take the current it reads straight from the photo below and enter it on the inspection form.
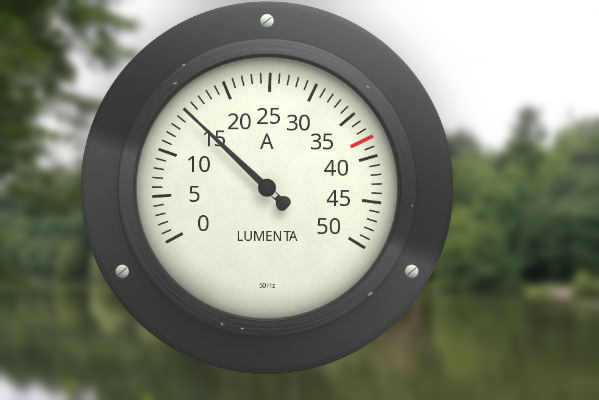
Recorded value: 15 A
